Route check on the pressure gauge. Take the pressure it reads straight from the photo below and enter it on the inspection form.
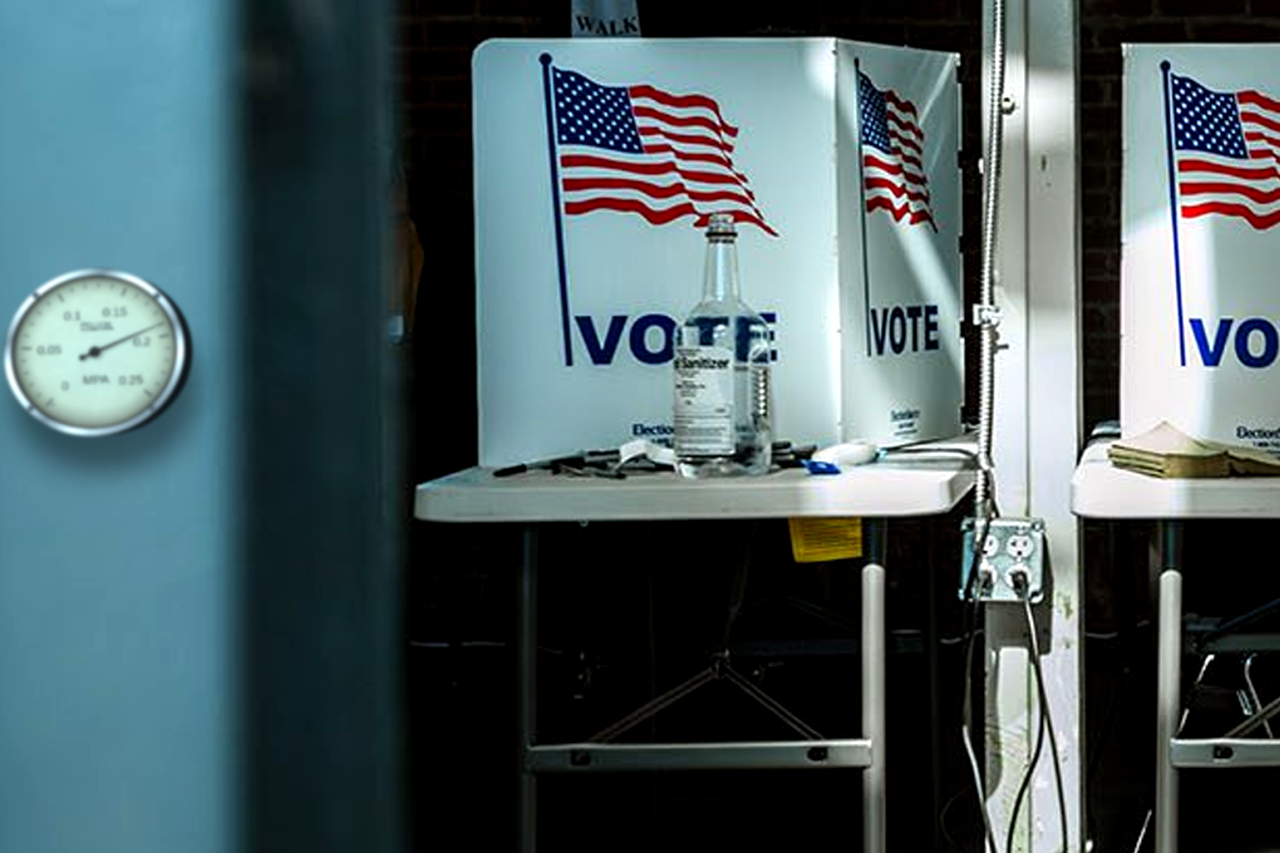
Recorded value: 0.19 MPa
